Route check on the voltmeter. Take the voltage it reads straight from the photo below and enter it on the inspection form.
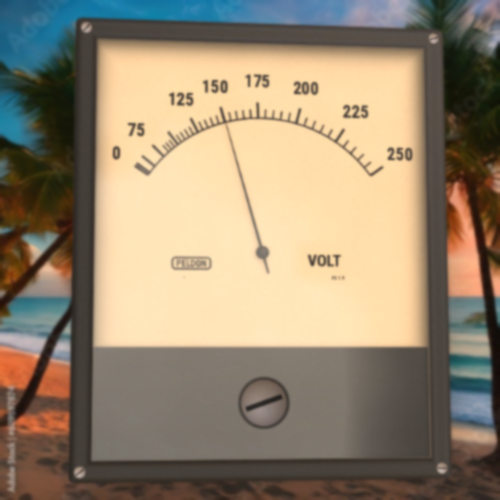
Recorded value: 150 V
